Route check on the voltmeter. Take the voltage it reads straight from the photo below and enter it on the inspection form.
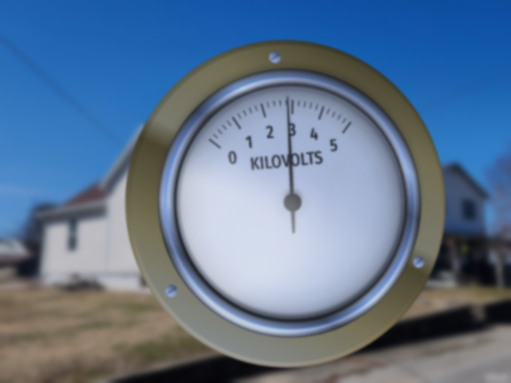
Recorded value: 2.8 kV
